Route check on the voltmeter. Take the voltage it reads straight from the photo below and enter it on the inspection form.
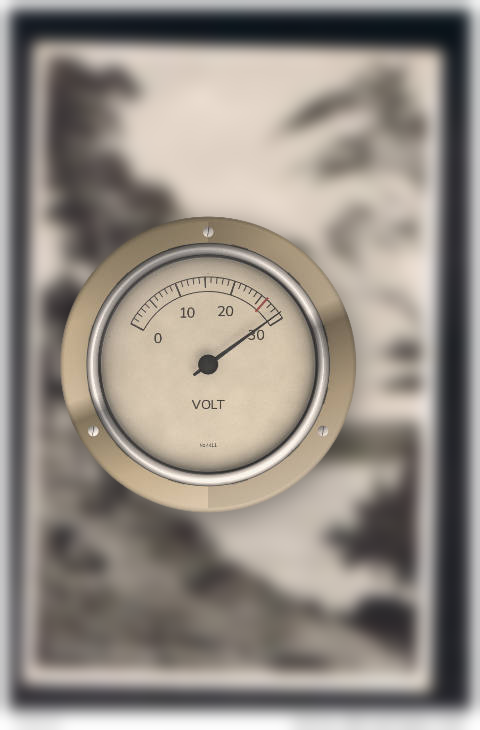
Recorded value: 29 V
